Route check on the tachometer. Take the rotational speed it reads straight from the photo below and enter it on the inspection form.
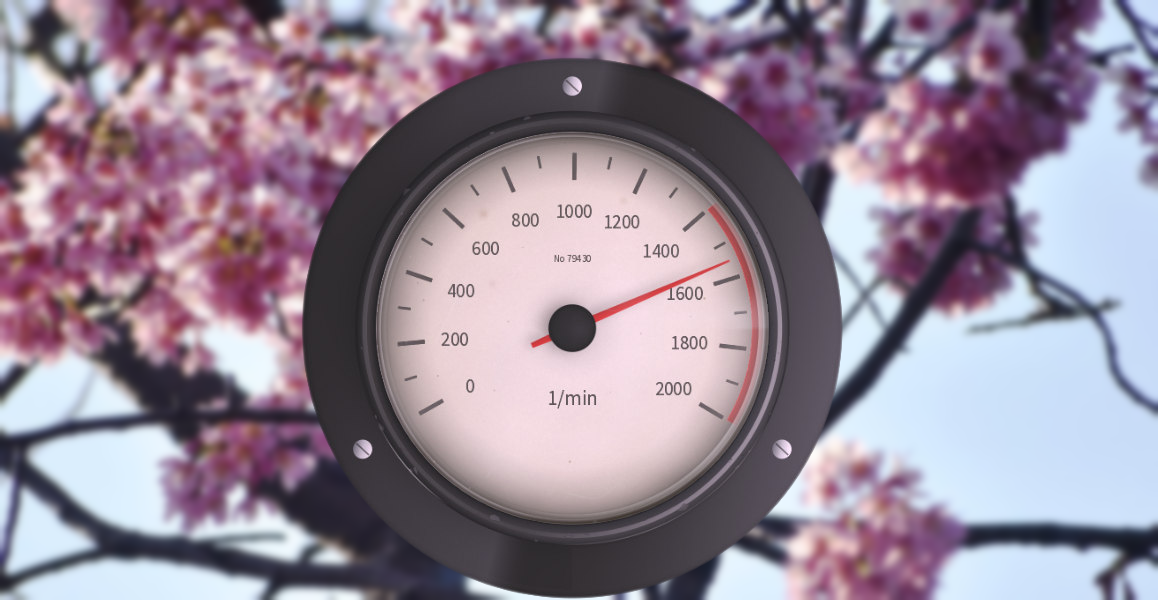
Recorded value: 1550 rpm
